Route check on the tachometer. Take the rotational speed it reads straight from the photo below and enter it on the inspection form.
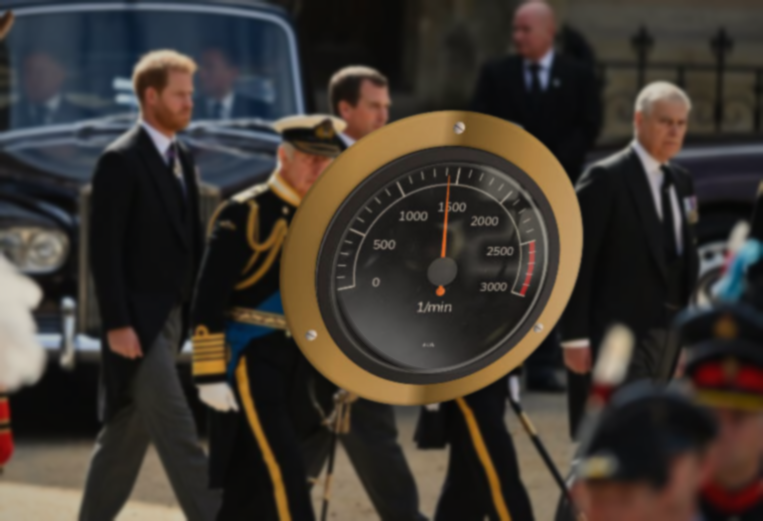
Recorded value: 1400 rpm
